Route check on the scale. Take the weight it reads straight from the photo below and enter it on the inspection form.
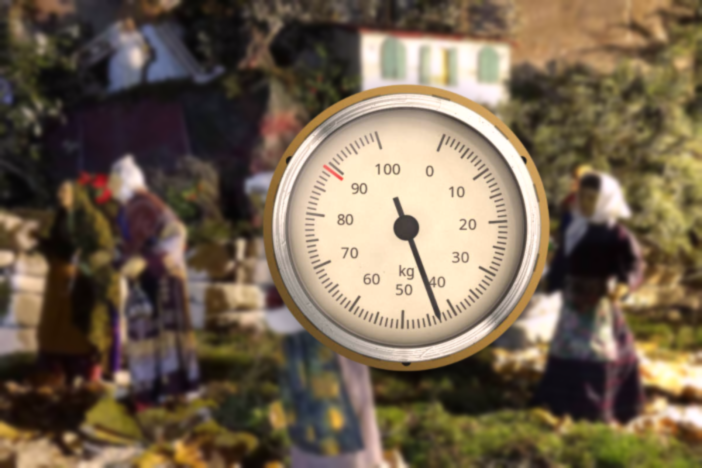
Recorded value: 43 kg
